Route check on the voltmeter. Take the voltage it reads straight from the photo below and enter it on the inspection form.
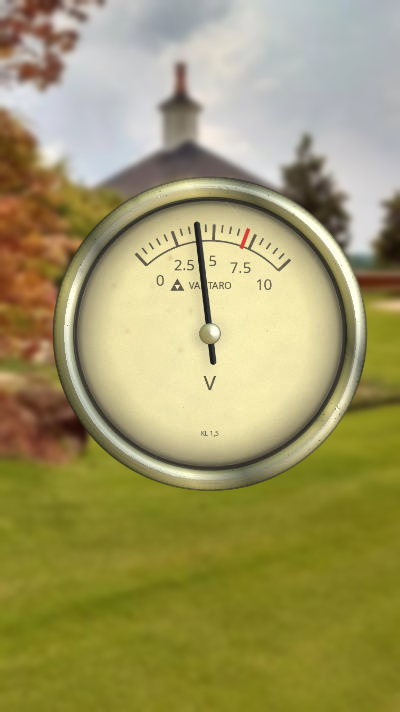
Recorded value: 4 V
